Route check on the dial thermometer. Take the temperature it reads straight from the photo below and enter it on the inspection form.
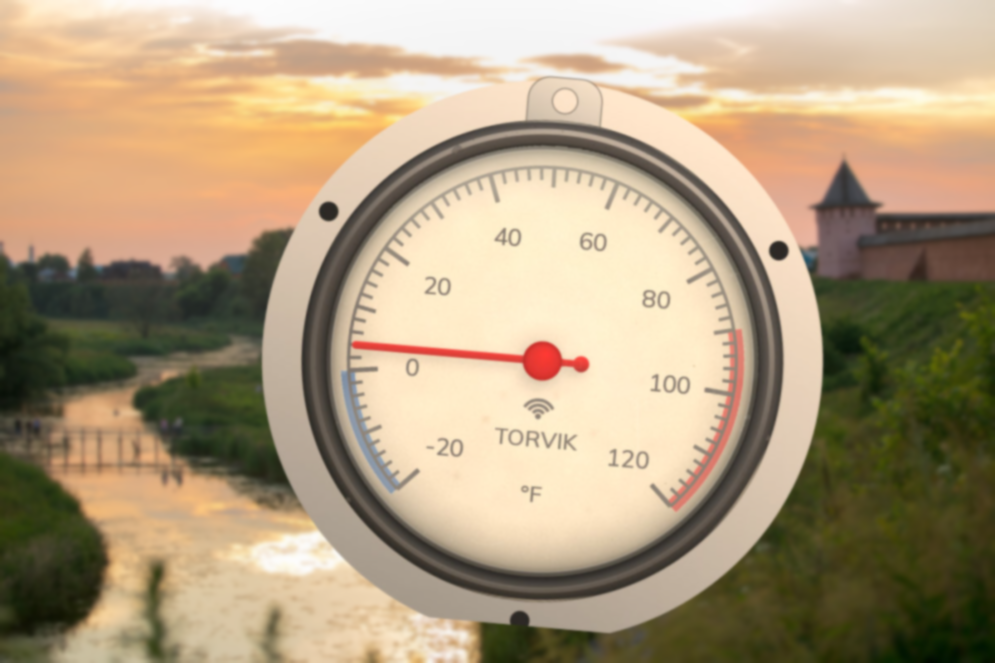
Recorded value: 4 °F
